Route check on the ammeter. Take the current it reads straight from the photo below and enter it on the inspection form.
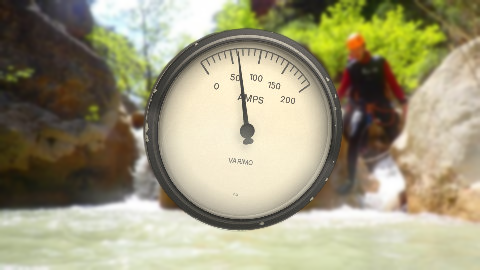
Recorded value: 60 A
